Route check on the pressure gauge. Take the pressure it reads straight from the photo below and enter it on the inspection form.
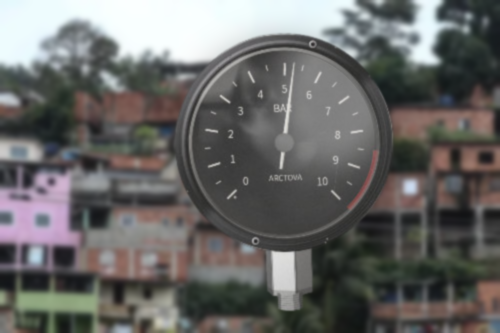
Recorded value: 5.25 bar
